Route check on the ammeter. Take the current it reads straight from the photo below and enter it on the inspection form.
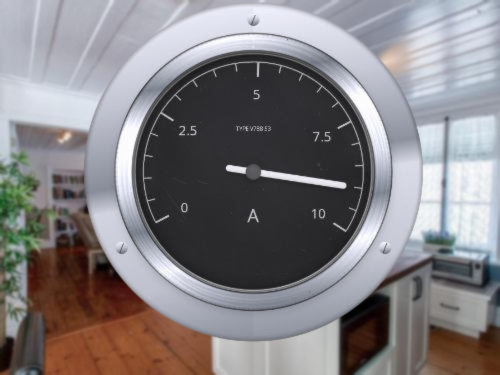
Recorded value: 9 A
